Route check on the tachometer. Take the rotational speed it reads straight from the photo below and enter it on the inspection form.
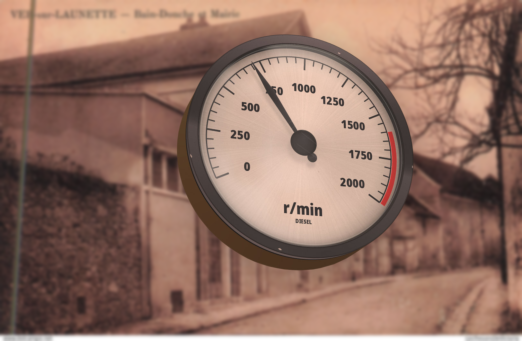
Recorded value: 700 rpm
